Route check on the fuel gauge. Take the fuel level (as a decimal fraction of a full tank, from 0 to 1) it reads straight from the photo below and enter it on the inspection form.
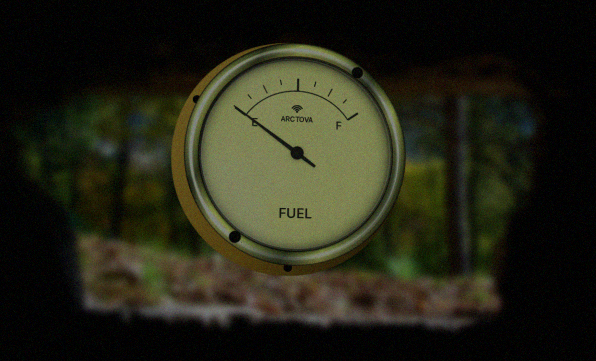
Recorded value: 0
